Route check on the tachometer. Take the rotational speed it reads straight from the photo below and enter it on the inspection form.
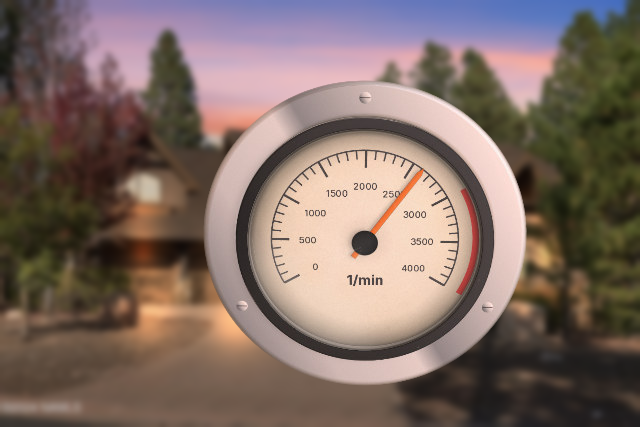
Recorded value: 2600 rpm
